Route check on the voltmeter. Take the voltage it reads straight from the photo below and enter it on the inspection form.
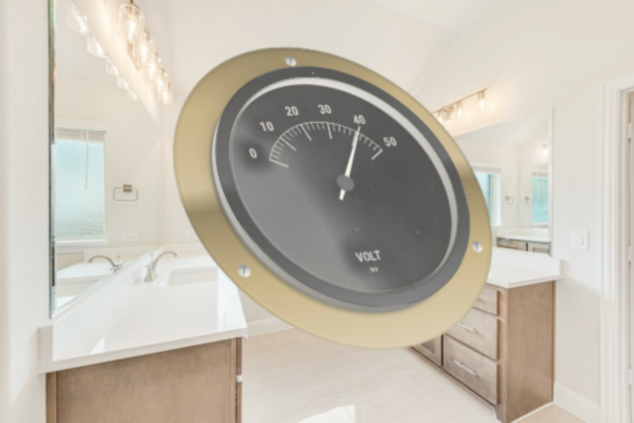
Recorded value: 40 V
